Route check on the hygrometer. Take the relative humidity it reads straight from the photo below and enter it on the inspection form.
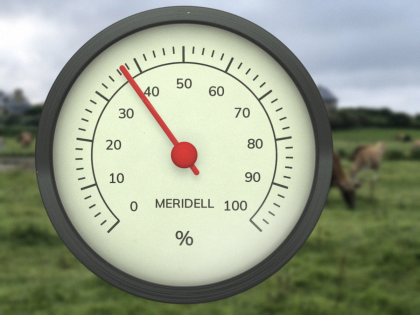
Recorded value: 37 %
